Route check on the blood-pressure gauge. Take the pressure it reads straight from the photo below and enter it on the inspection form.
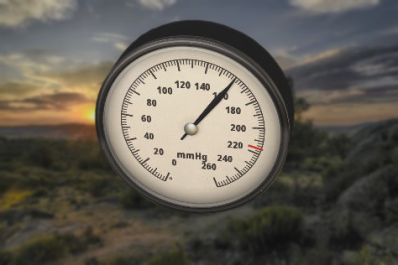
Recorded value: 160 mmHg
